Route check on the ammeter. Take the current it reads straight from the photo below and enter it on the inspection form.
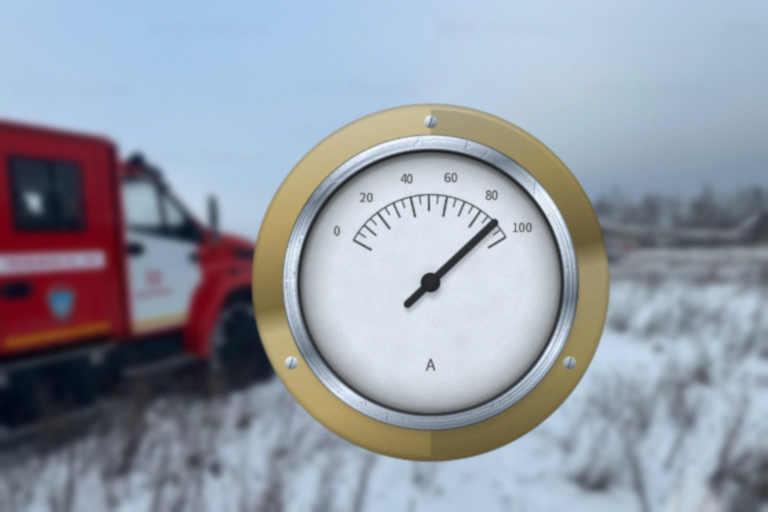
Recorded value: 90 A
